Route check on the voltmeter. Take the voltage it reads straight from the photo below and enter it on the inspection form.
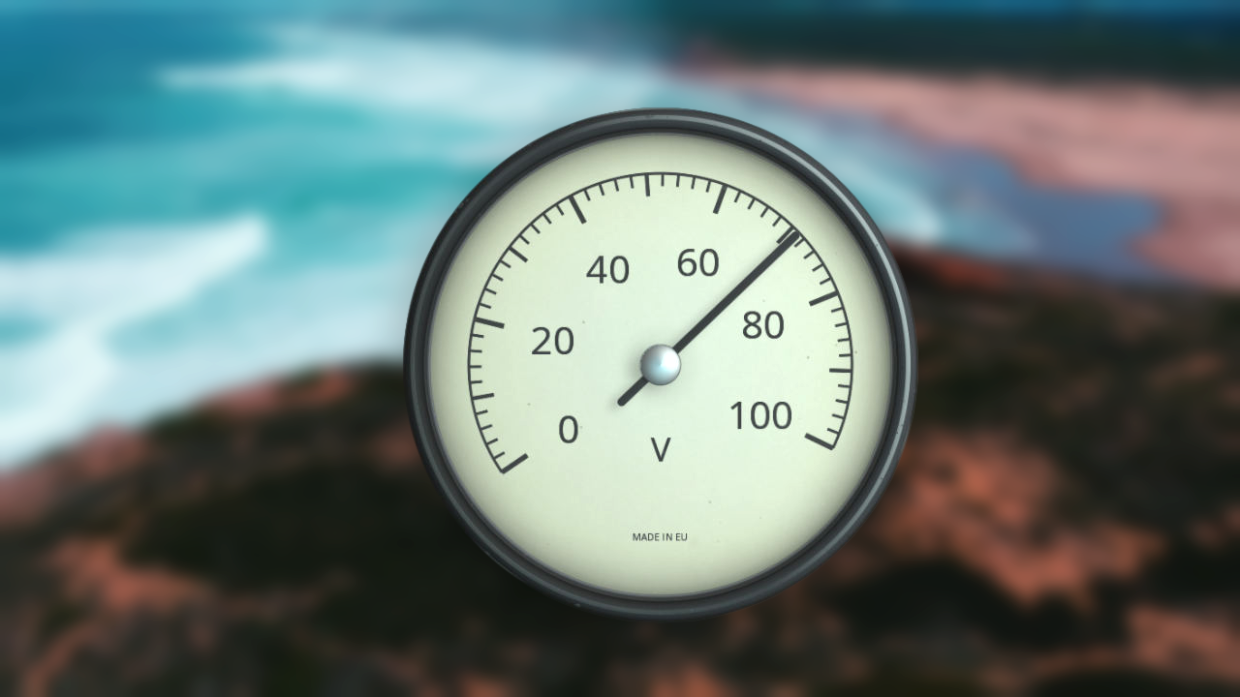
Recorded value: 71 V
